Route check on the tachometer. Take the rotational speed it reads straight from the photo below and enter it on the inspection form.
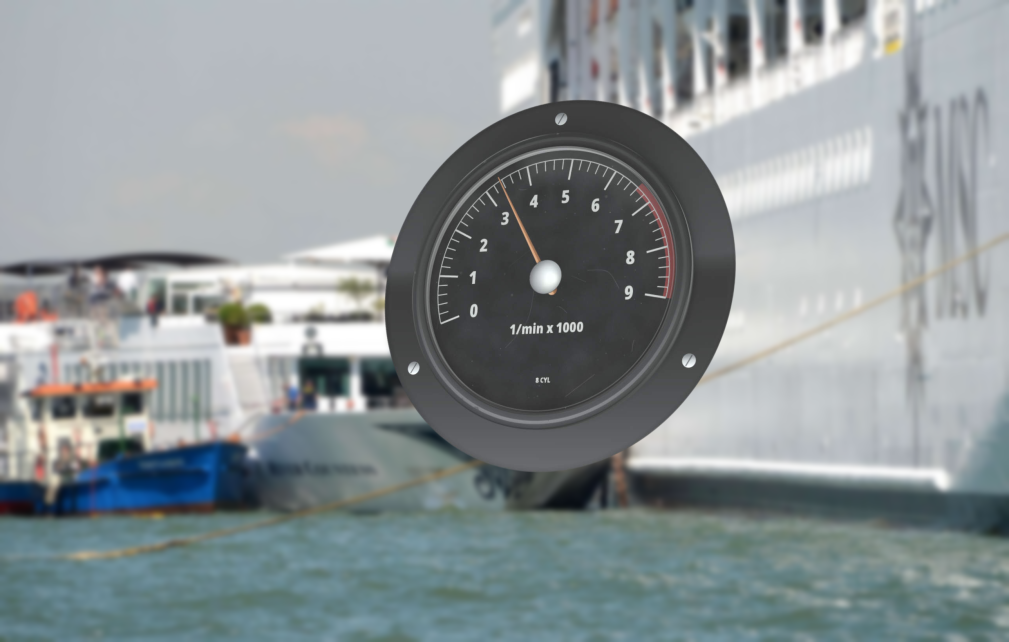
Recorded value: 3400 rpm
